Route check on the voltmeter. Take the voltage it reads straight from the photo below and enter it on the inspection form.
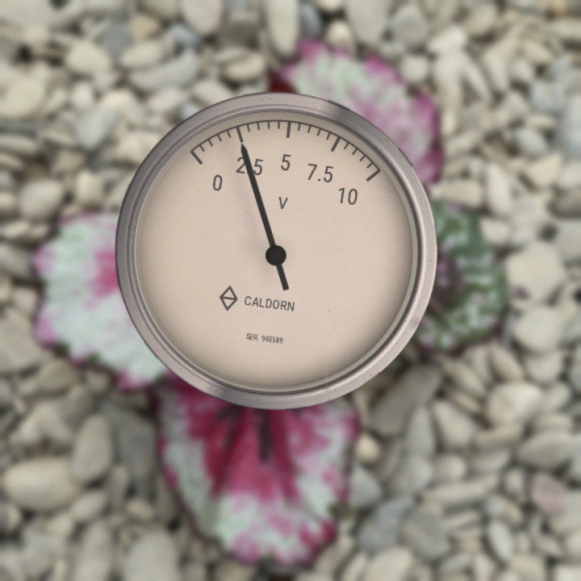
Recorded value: 2.5 V
